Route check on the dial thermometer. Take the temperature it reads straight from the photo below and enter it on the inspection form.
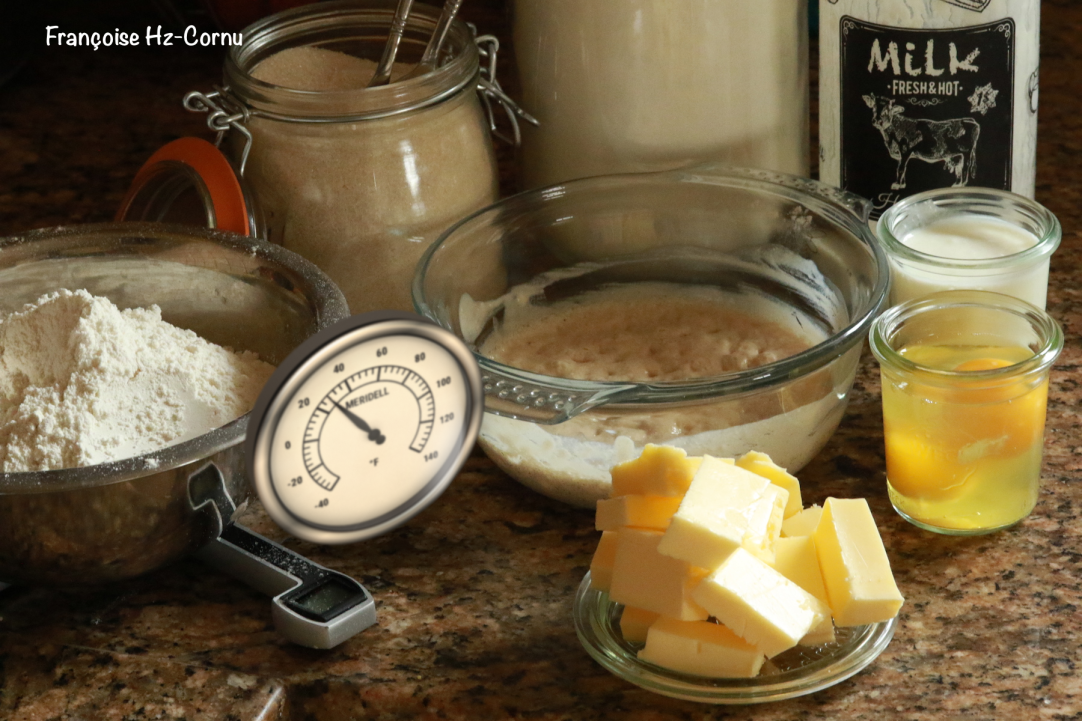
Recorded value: 28 °F
